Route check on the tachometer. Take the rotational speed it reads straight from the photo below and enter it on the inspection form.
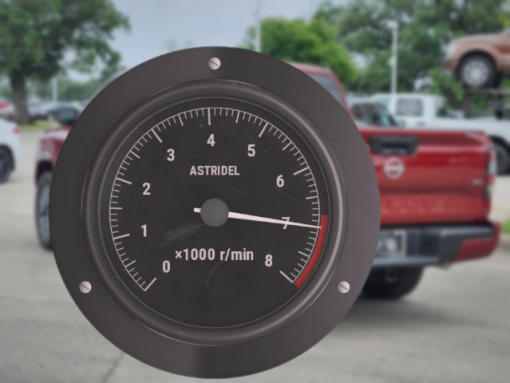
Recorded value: 7000 rpm
